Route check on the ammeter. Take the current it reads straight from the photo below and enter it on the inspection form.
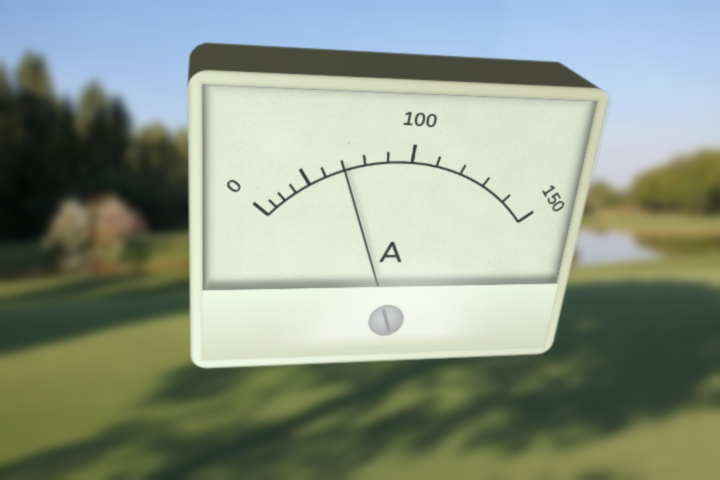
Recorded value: 70 A
